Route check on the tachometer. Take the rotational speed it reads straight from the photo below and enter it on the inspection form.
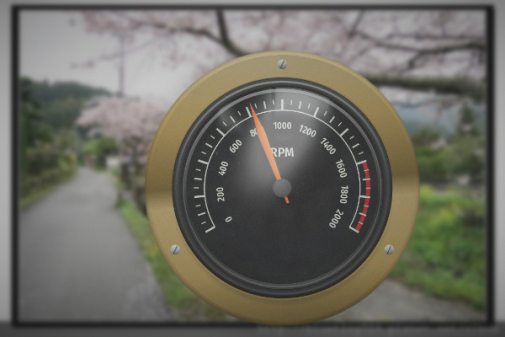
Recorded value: 825 rpm
